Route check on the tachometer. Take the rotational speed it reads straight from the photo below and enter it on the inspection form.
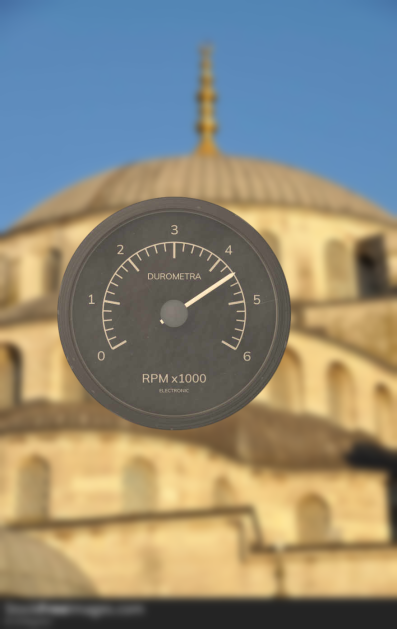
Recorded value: 4400 rpm
